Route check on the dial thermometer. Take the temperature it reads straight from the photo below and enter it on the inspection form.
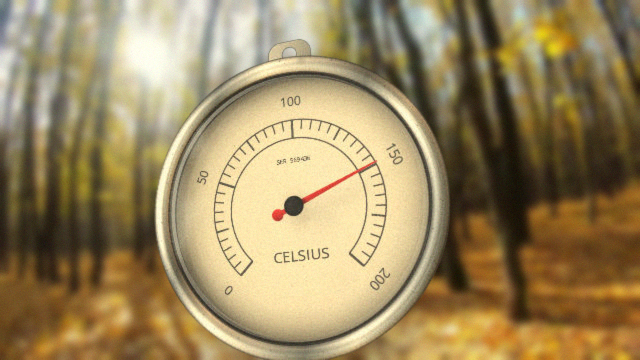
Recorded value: 150 °C
